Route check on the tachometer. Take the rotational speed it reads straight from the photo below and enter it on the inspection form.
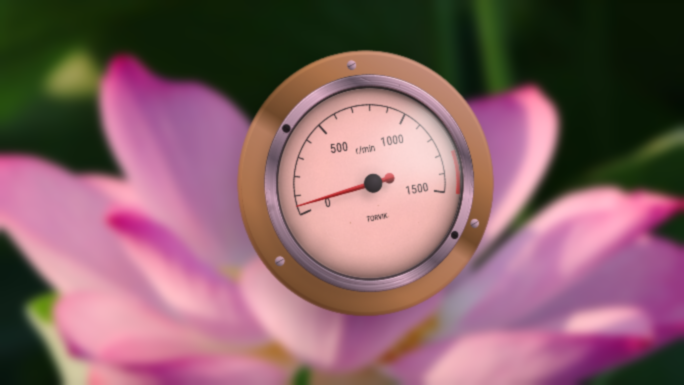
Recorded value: 50 rpm
